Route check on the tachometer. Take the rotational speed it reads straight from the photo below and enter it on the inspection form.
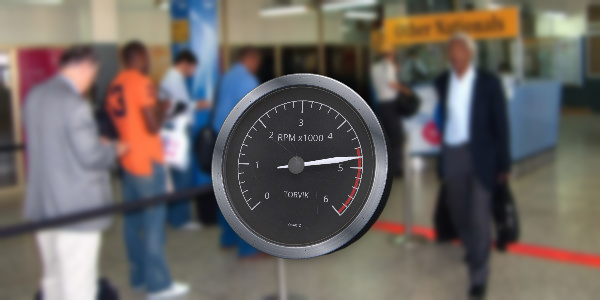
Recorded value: 4800 rpm
